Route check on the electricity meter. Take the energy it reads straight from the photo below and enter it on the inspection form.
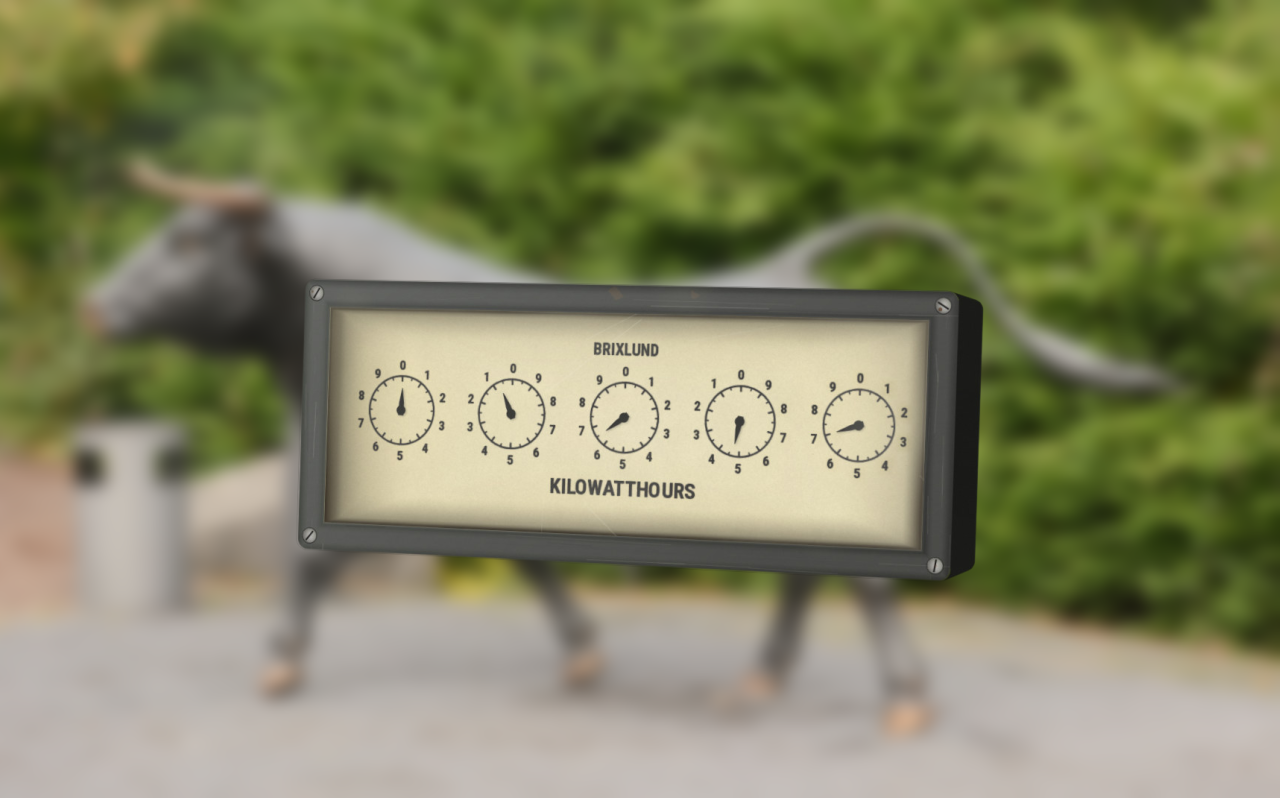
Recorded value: 647 kWh
